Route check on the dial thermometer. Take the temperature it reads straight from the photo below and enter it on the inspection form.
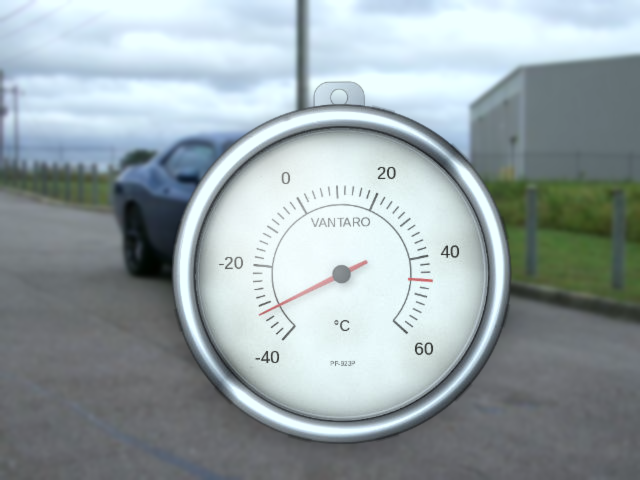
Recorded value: -32 °C
